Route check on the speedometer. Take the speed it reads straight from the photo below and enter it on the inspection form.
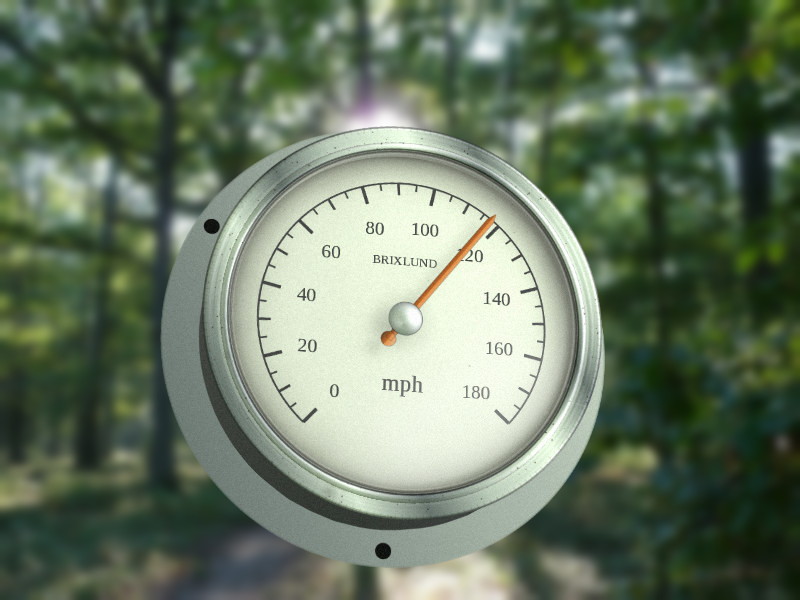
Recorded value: 117.5 mph
